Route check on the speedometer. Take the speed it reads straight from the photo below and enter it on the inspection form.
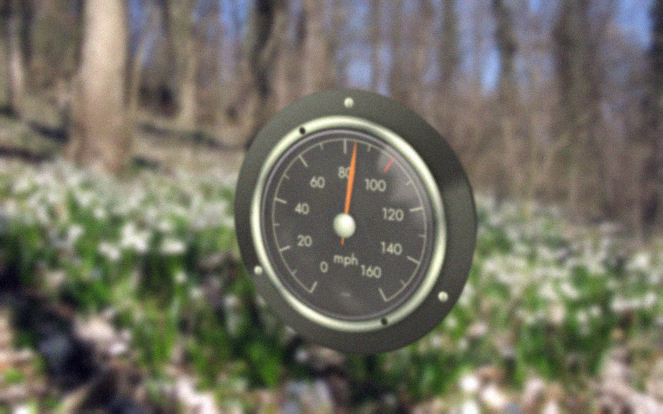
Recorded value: 85 mph
